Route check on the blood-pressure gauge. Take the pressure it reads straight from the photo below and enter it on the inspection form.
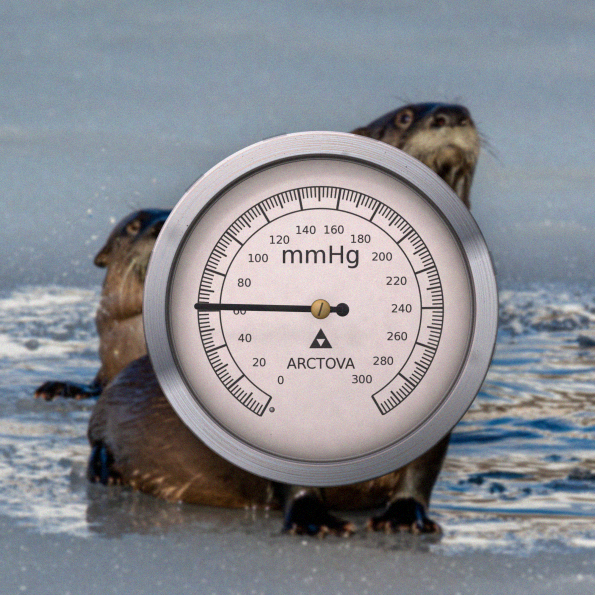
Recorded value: 62 mmHg
